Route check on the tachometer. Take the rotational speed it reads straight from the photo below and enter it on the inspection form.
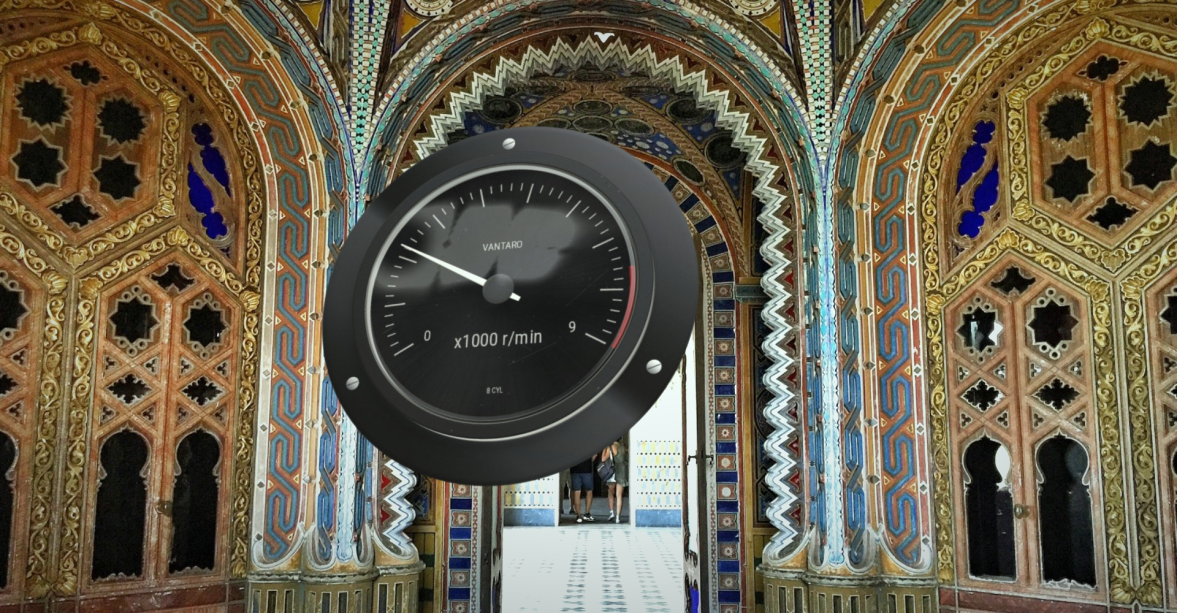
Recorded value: 2200 rpm
